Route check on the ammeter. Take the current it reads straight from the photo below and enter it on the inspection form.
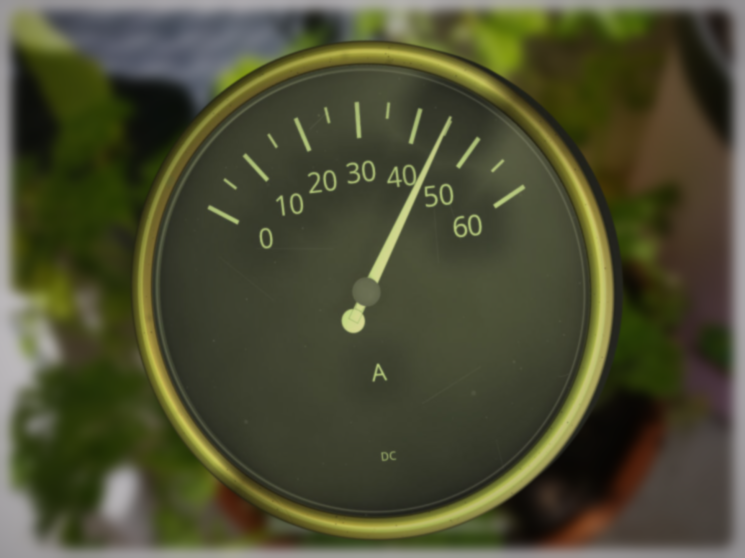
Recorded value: 45 A
